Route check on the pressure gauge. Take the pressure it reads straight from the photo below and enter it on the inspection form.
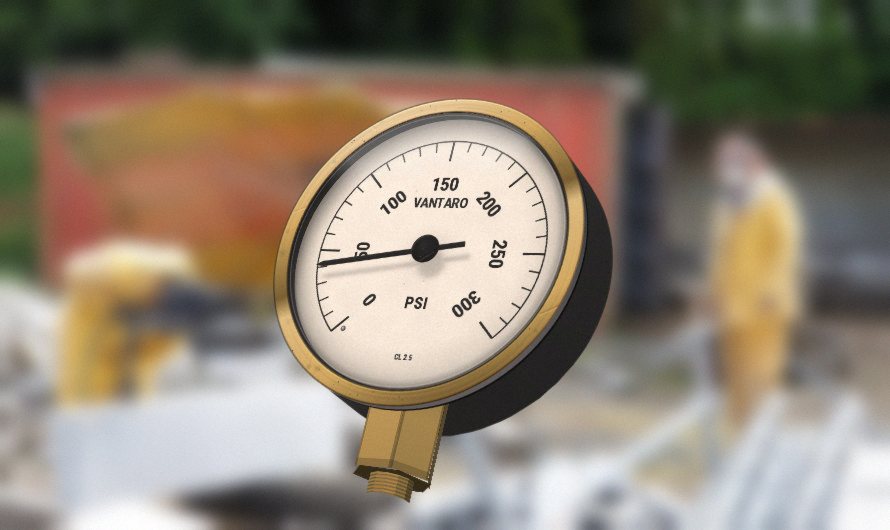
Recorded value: 40 psi
